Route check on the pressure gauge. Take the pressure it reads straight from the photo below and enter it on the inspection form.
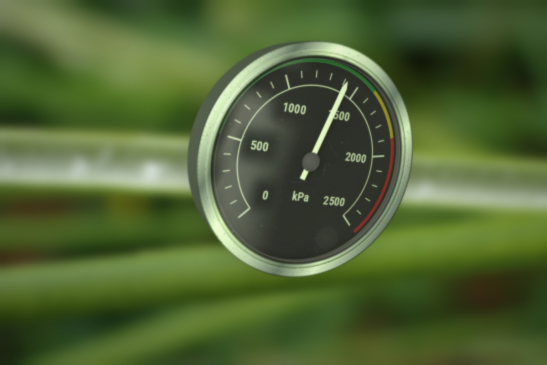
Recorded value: 1400 kPa
